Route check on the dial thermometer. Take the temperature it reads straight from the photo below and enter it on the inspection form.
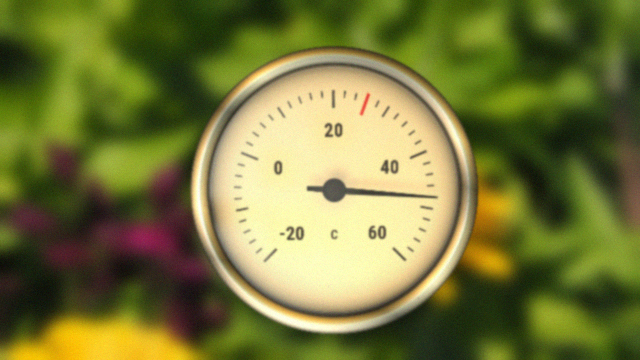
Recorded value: 48 °C
